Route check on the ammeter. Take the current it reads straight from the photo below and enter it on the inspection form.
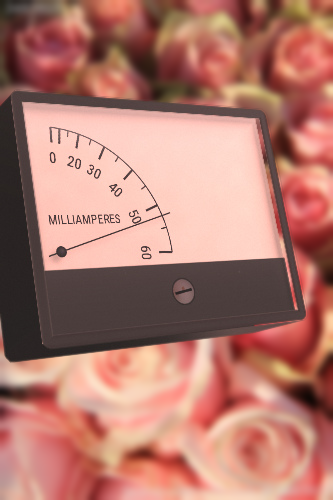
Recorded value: 52.5 mA
